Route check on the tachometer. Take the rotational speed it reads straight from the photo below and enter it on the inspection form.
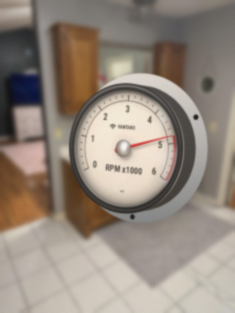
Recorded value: 4800 rpm
